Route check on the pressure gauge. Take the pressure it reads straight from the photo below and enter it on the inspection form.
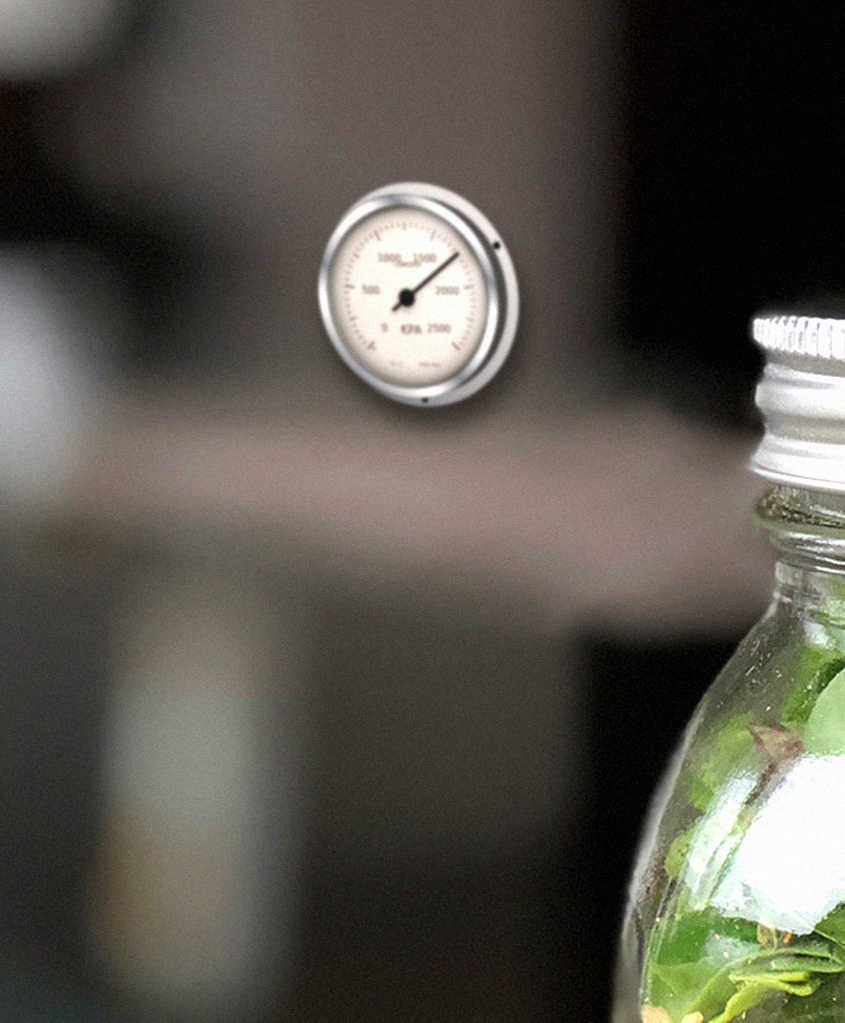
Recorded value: 1750 kPa
